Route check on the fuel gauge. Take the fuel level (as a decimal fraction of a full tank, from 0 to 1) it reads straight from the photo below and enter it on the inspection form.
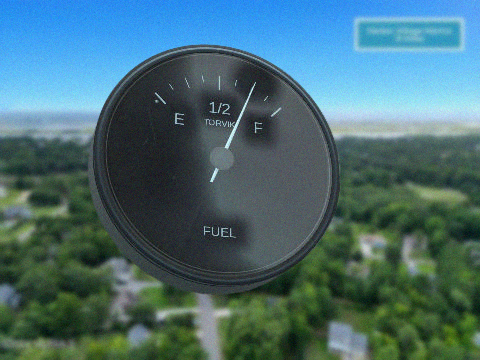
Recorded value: 0.75
